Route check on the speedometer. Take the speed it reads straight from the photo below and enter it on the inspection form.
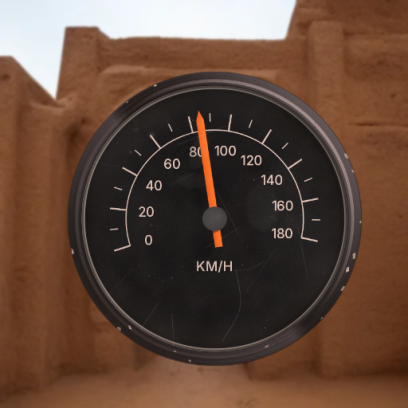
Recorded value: 85 km/h
